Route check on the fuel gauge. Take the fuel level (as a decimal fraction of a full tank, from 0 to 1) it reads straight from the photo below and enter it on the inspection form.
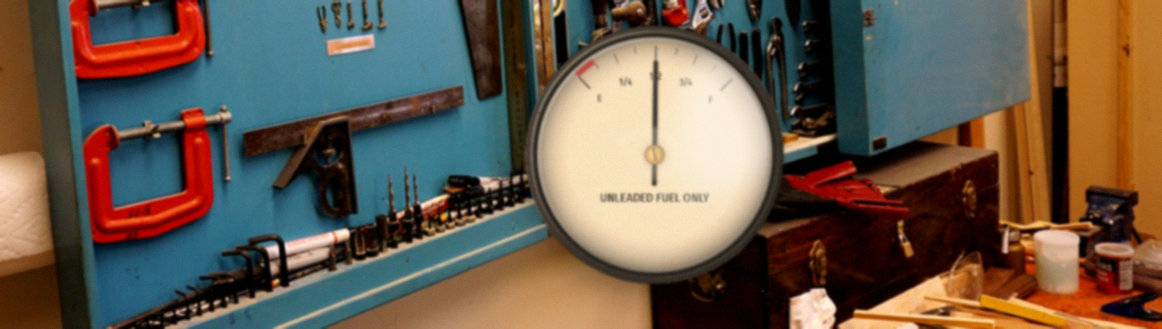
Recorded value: 0.5
